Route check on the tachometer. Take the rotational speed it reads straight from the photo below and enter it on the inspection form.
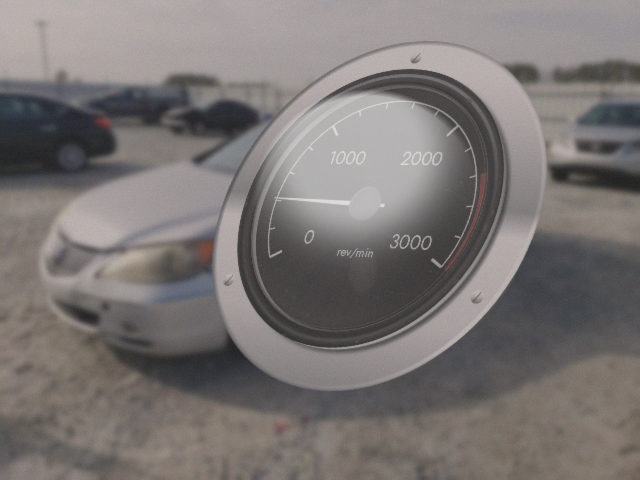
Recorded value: 400 rpm
